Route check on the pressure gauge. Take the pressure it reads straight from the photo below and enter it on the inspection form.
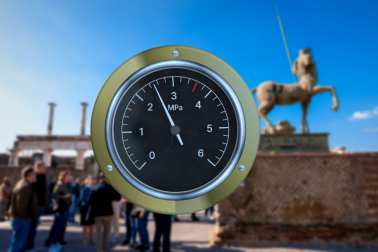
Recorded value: 2.5 MPa
